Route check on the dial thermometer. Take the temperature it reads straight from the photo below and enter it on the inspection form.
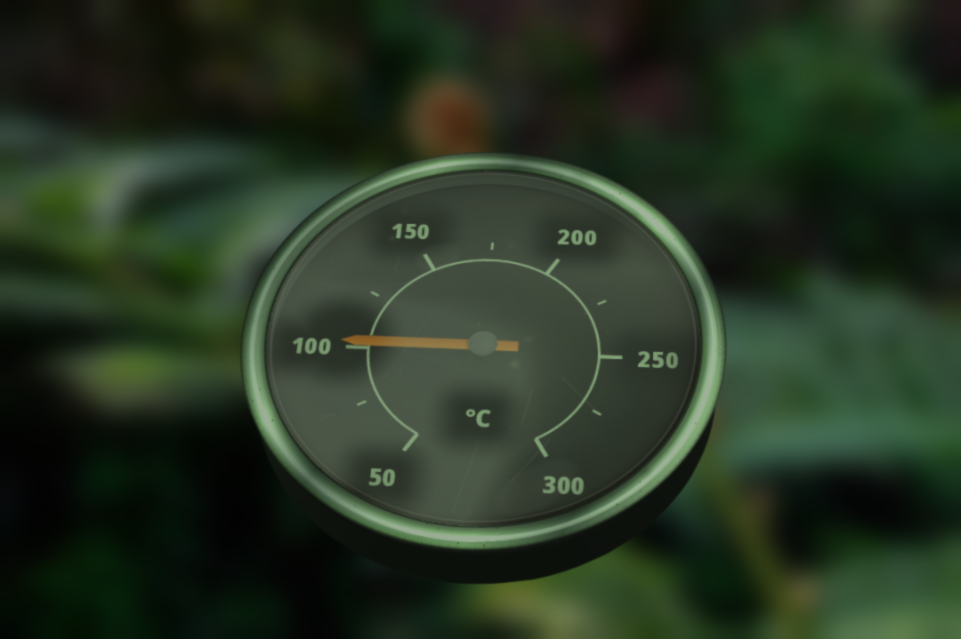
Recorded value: 100 °C
